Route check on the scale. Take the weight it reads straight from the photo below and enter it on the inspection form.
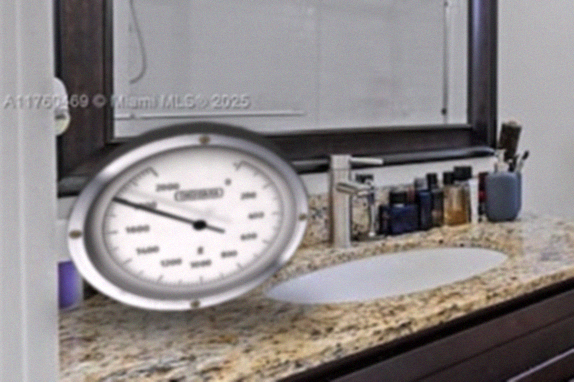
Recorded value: 1800 g
